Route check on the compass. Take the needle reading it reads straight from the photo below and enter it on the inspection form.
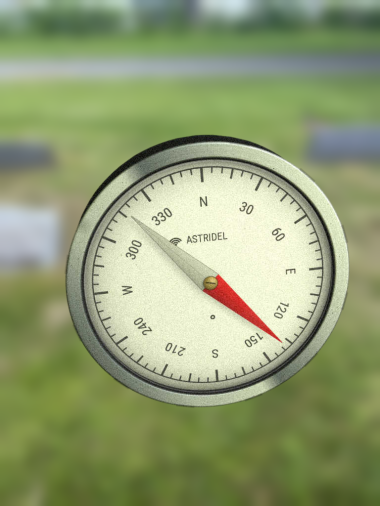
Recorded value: 137.5 °
